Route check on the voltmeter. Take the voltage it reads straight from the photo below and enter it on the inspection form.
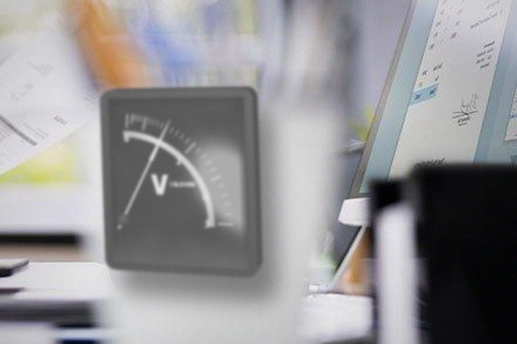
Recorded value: 1.5 V
